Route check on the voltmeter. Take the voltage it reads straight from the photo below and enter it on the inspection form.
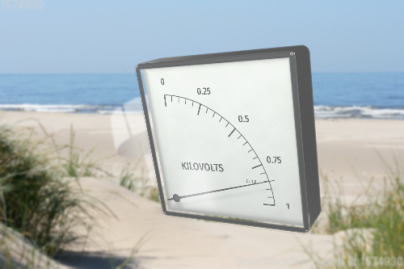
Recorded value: 0.85 kV
